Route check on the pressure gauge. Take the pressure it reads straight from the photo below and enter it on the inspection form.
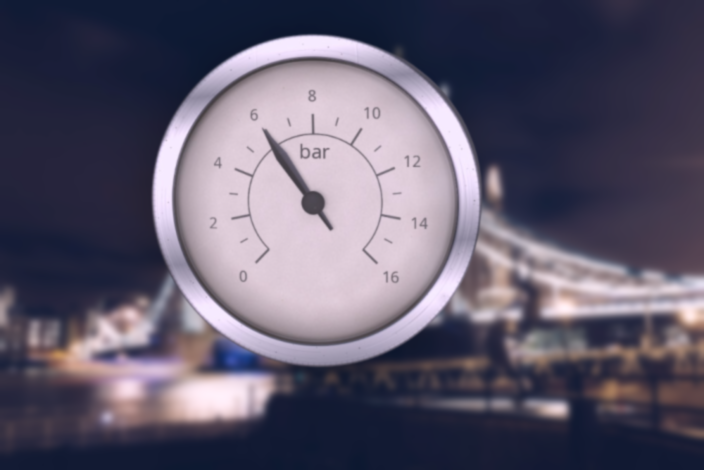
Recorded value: 6 bar
